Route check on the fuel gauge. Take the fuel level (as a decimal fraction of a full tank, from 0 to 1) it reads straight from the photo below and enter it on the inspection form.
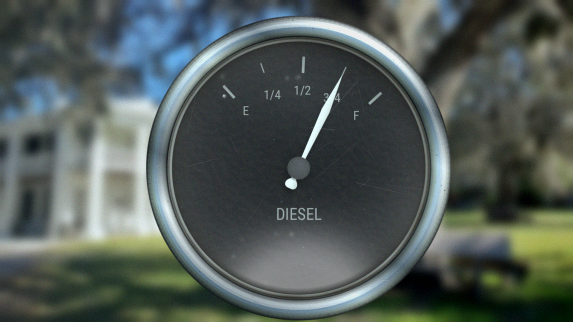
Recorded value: 0.75
